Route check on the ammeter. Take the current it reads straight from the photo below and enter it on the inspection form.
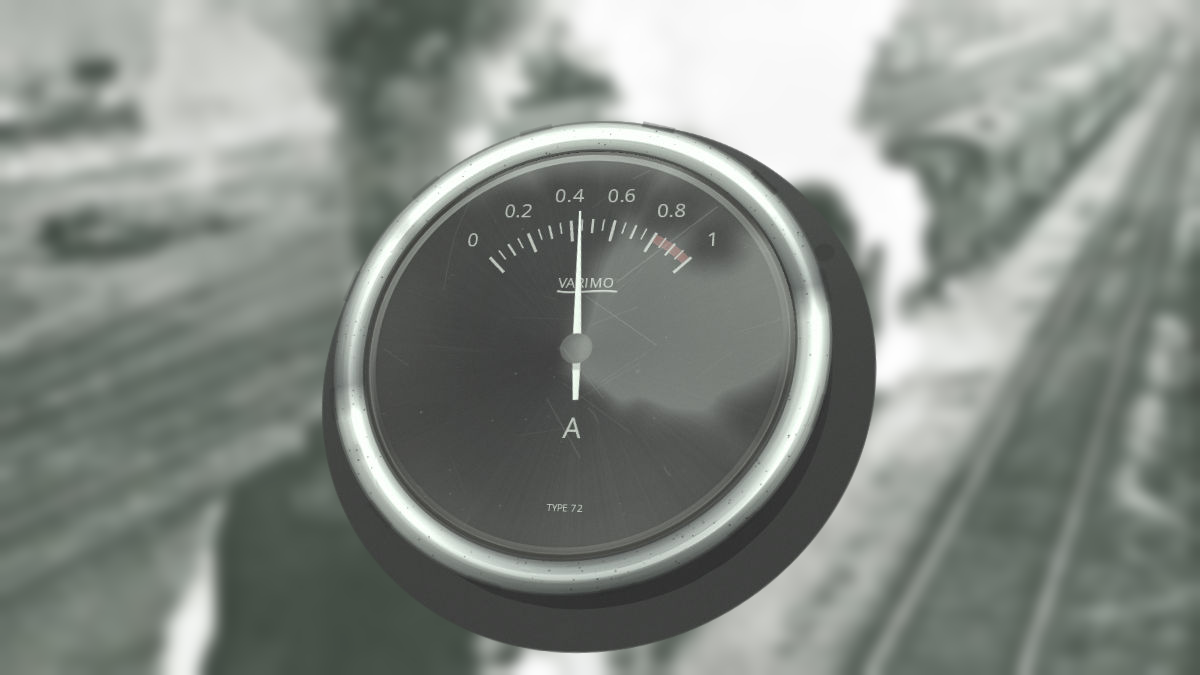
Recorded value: 0.45 A
